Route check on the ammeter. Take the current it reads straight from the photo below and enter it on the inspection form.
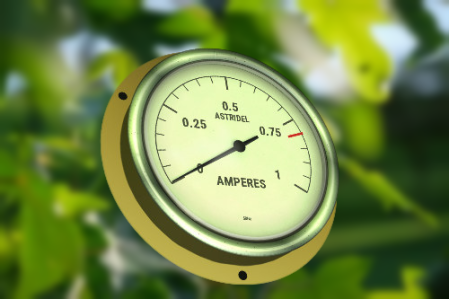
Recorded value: 0 A
